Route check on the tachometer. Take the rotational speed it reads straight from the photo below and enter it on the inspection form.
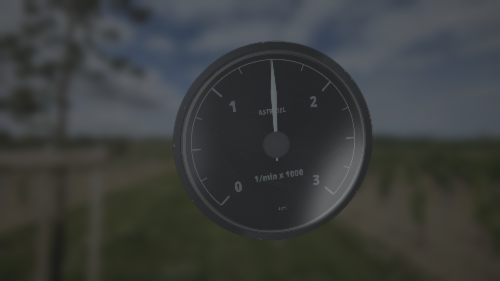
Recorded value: 1500 rpm
